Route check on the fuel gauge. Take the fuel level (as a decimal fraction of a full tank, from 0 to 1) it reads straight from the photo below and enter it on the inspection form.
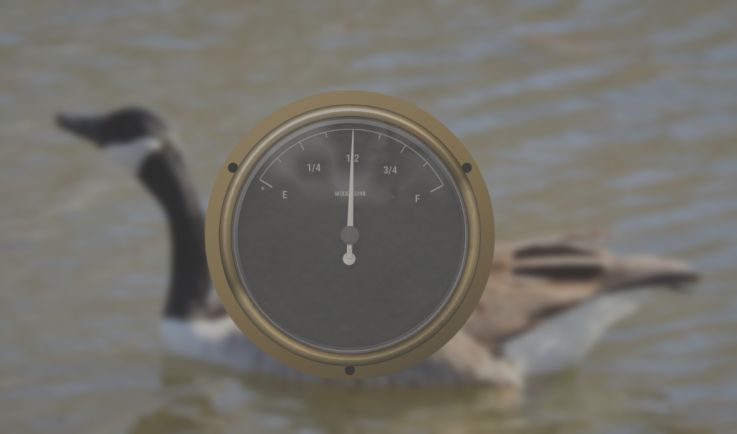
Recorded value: 0.5
